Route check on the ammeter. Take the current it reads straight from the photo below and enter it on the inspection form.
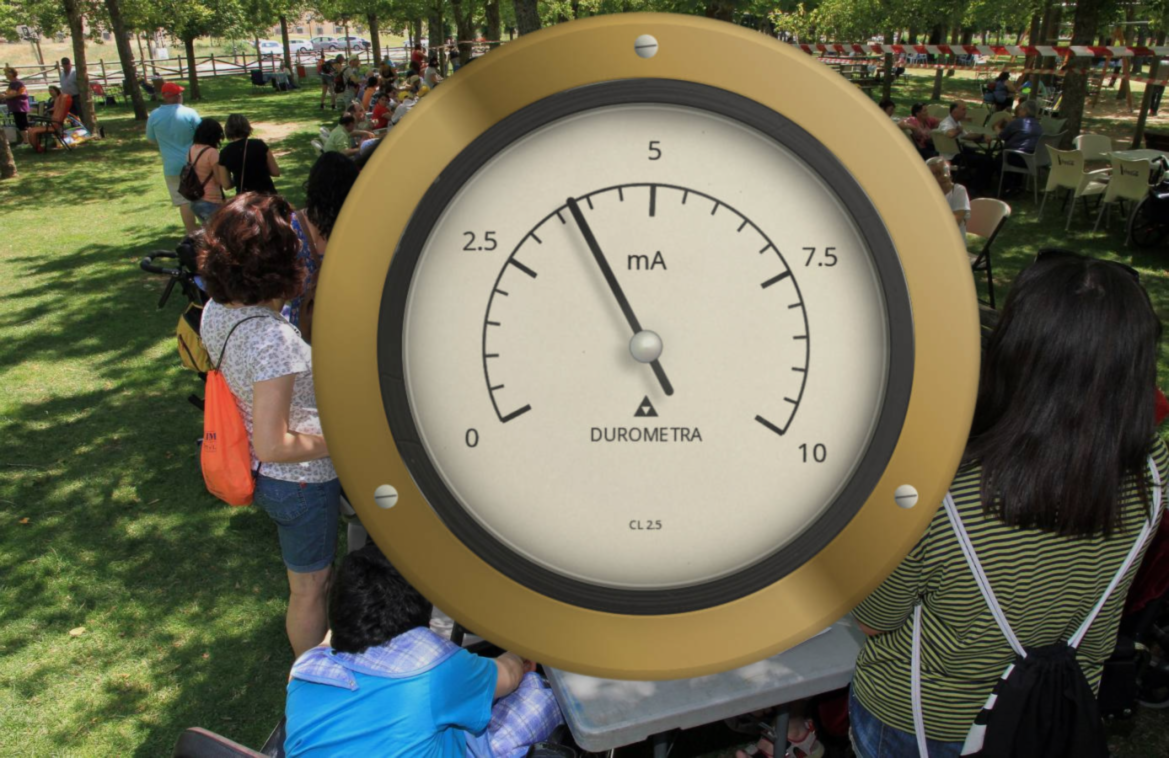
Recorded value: 3.75 mA
